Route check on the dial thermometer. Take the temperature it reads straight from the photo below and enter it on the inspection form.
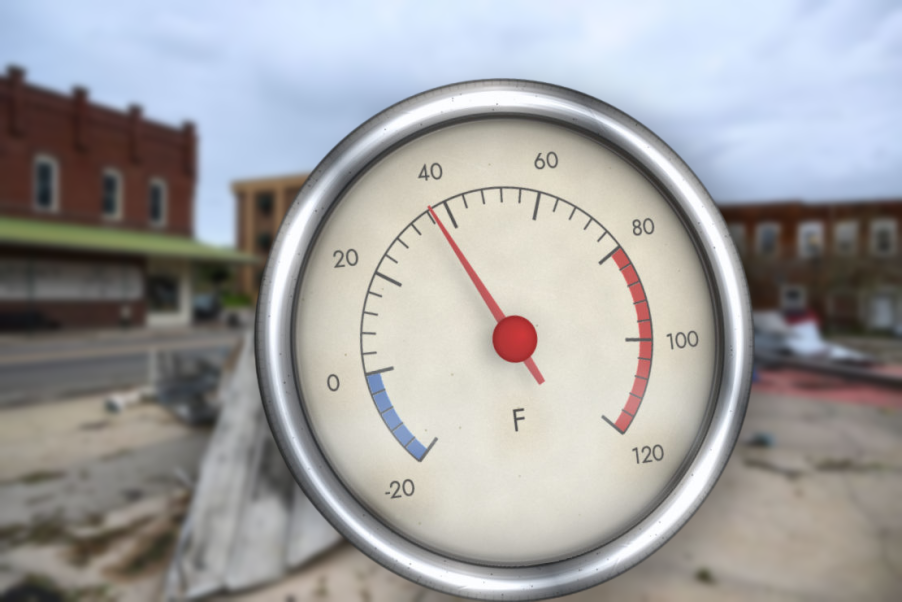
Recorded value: 36 °F
